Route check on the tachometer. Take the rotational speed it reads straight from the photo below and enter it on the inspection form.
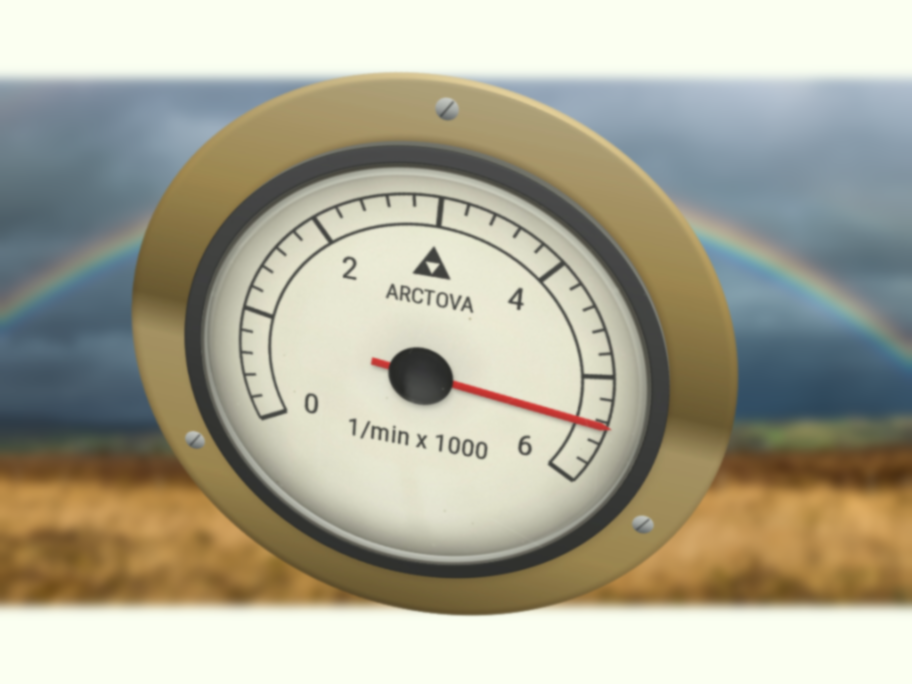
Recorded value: 5400 rpm
